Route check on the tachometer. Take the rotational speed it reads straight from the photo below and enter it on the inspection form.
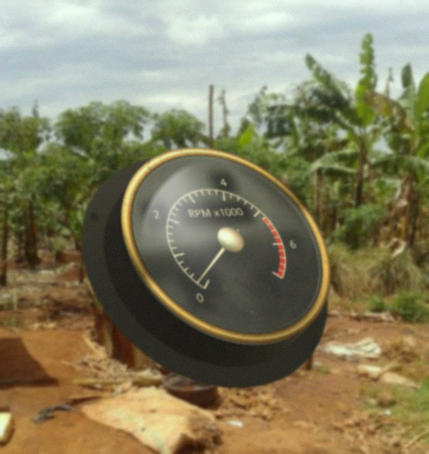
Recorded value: 200 rpm
